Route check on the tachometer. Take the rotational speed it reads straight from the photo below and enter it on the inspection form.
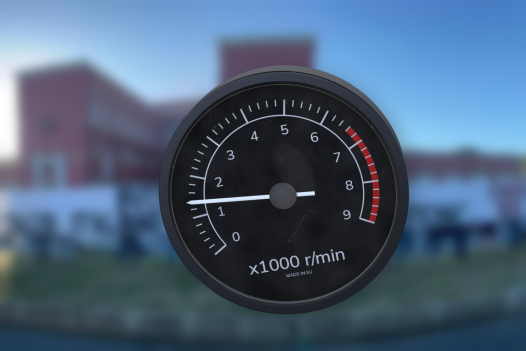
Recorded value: 1400 rpm
